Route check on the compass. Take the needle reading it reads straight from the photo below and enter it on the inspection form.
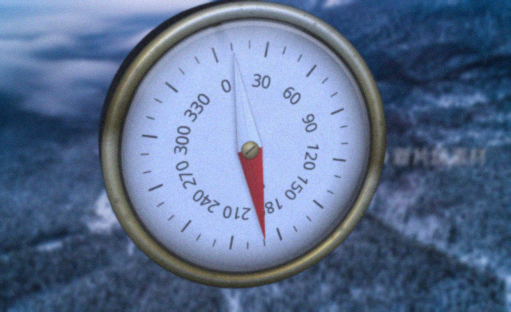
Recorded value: 190 °
